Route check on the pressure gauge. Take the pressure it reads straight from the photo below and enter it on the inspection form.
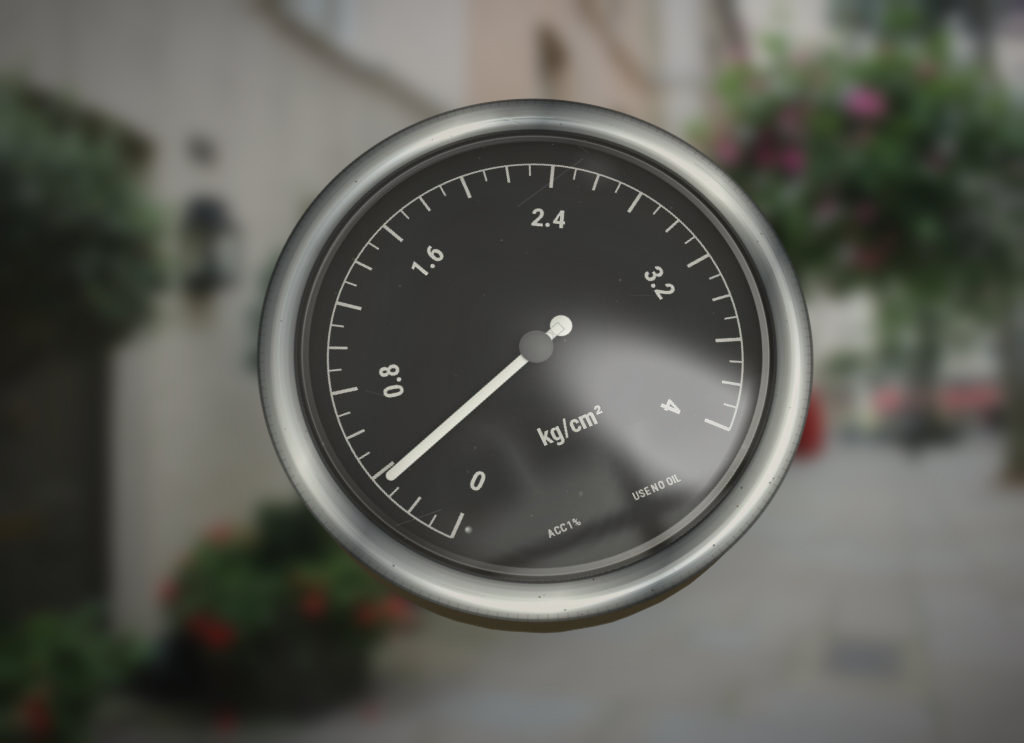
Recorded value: 0.35 kg/cm²
